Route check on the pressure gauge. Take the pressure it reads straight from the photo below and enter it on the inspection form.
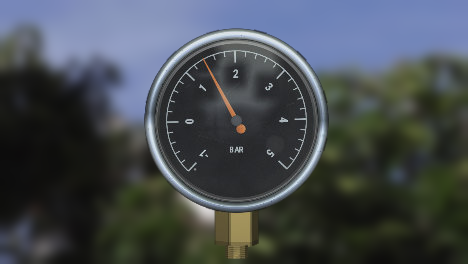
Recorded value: 1.4 bar
